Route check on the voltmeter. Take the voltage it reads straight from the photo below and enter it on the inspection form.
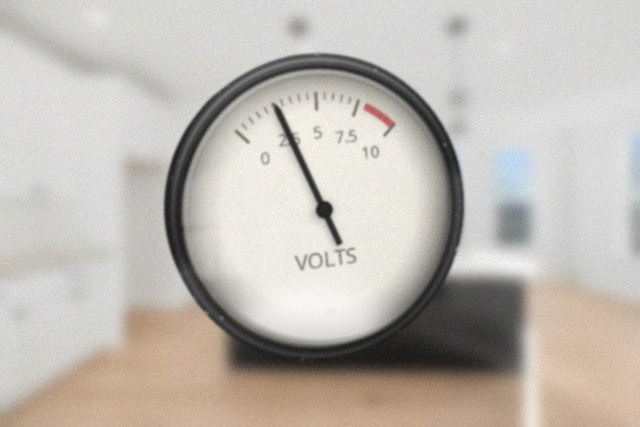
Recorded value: 2.5 V
